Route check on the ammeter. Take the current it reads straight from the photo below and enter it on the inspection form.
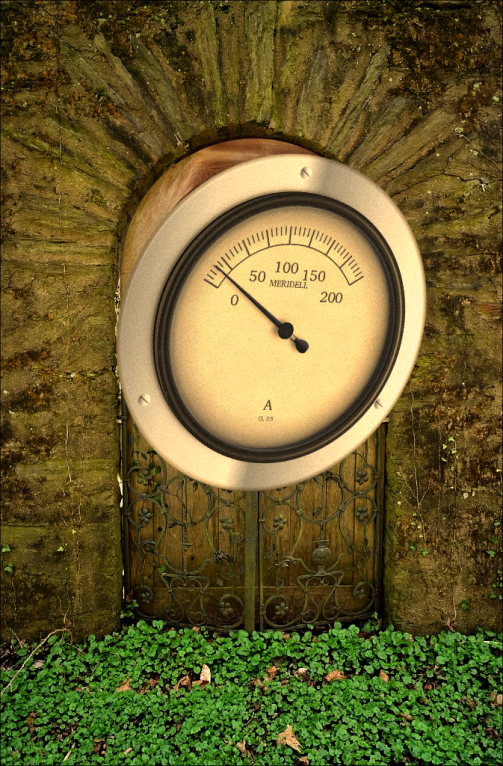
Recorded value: 15 A
